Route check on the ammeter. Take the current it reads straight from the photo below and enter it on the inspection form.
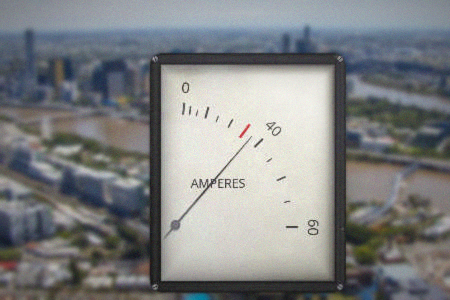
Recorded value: 37.5 A
